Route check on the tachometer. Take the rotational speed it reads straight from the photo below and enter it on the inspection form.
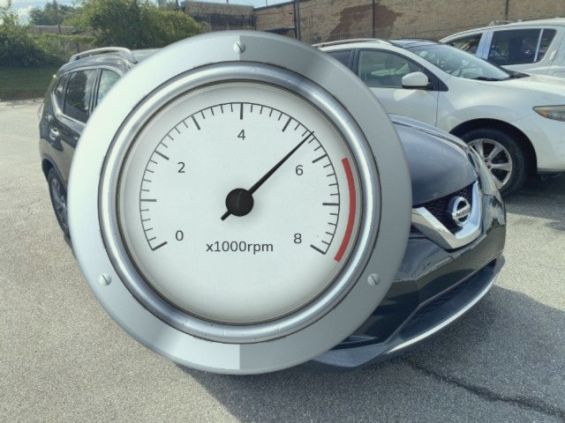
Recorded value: 5500 rpm
